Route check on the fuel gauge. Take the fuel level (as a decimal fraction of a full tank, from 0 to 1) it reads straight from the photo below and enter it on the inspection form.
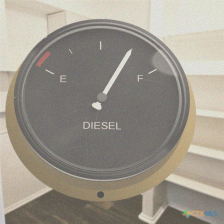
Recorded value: 0.75
